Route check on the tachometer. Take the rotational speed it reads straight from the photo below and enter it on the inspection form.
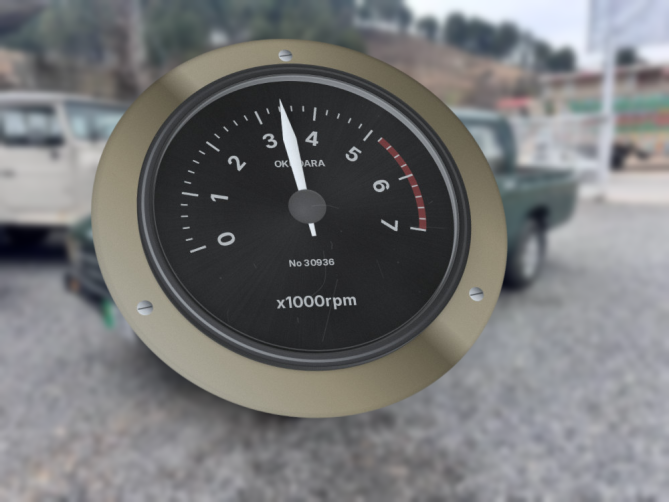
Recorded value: 3400 rpm
